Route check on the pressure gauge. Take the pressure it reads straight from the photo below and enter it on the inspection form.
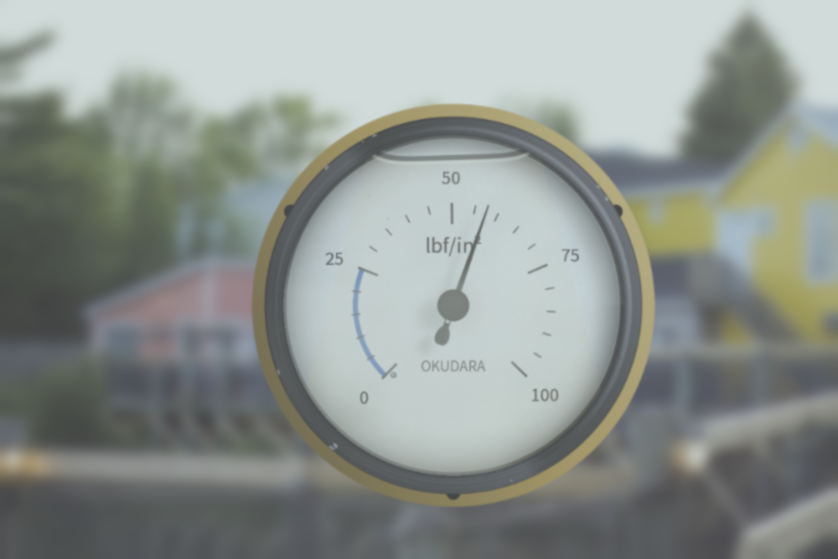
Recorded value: 57.5 psi
